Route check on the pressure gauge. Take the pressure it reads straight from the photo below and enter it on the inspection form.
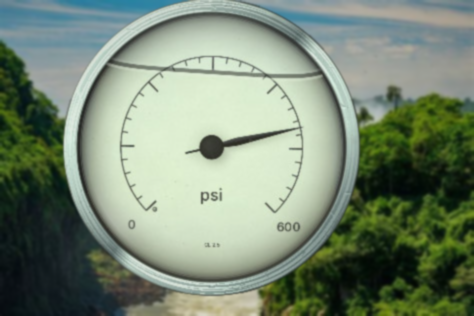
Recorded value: 470 psi
